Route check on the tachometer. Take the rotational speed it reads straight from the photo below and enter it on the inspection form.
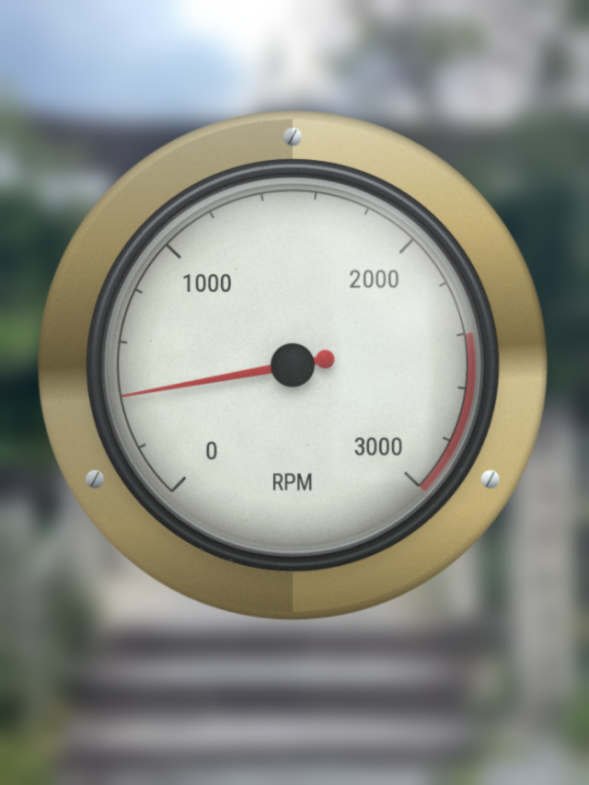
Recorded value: 400 rpm
